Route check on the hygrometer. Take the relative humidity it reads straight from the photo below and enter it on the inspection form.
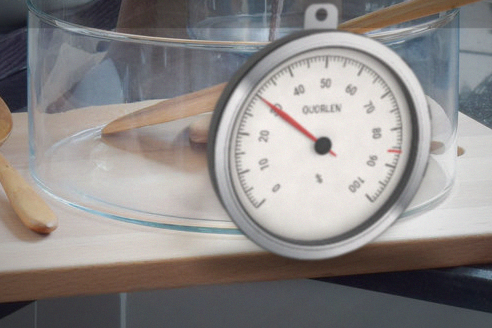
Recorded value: 30 %
